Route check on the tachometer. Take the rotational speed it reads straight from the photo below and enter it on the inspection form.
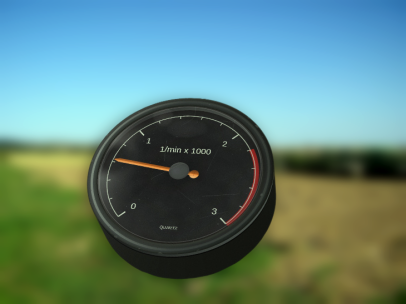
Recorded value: 600 rpm
